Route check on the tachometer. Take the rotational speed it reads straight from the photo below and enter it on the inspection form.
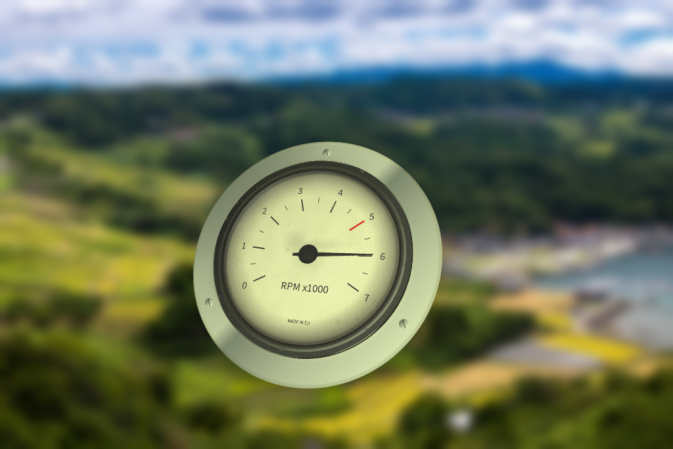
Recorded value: 6000 rpm
